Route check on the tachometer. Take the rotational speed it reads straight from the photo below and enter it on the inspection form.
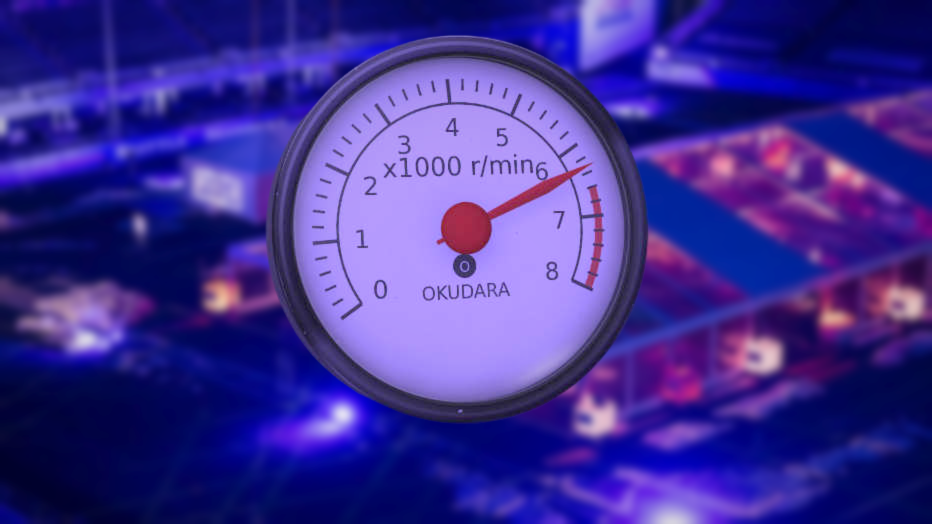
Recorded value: 6300 rpm
